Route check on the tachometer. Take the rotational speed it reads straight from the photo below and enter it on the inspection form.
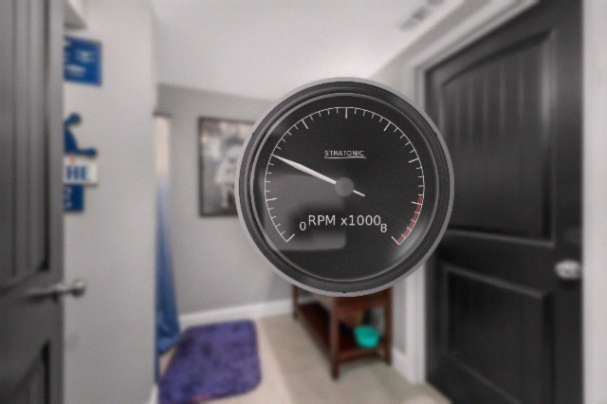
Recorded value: 2000 rpm
